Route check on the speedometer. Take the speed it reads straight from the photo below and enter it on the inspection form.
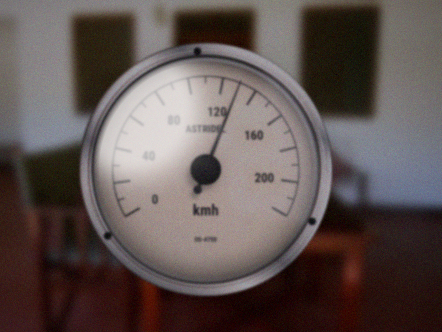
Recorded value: 130 km/h
